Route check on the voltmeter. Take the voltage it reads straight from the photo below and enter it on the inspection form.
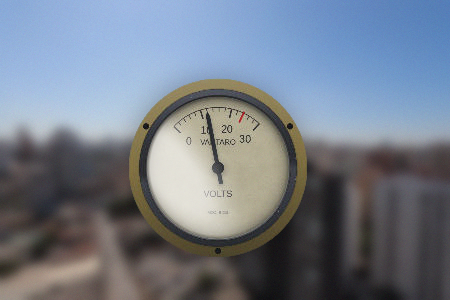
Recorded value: 12 V
